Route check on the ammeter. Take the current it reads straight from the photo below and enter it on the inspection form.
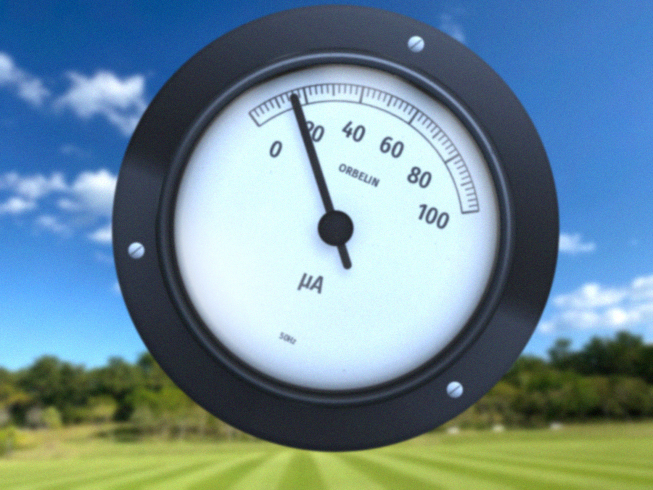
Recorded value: 16 µA
